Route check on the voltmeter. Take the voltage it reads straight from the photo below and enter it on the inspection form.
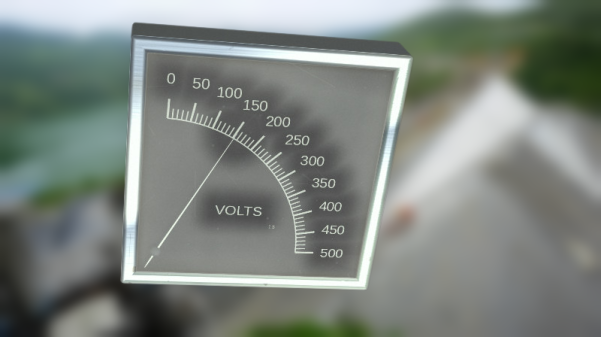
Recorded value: 150 V
